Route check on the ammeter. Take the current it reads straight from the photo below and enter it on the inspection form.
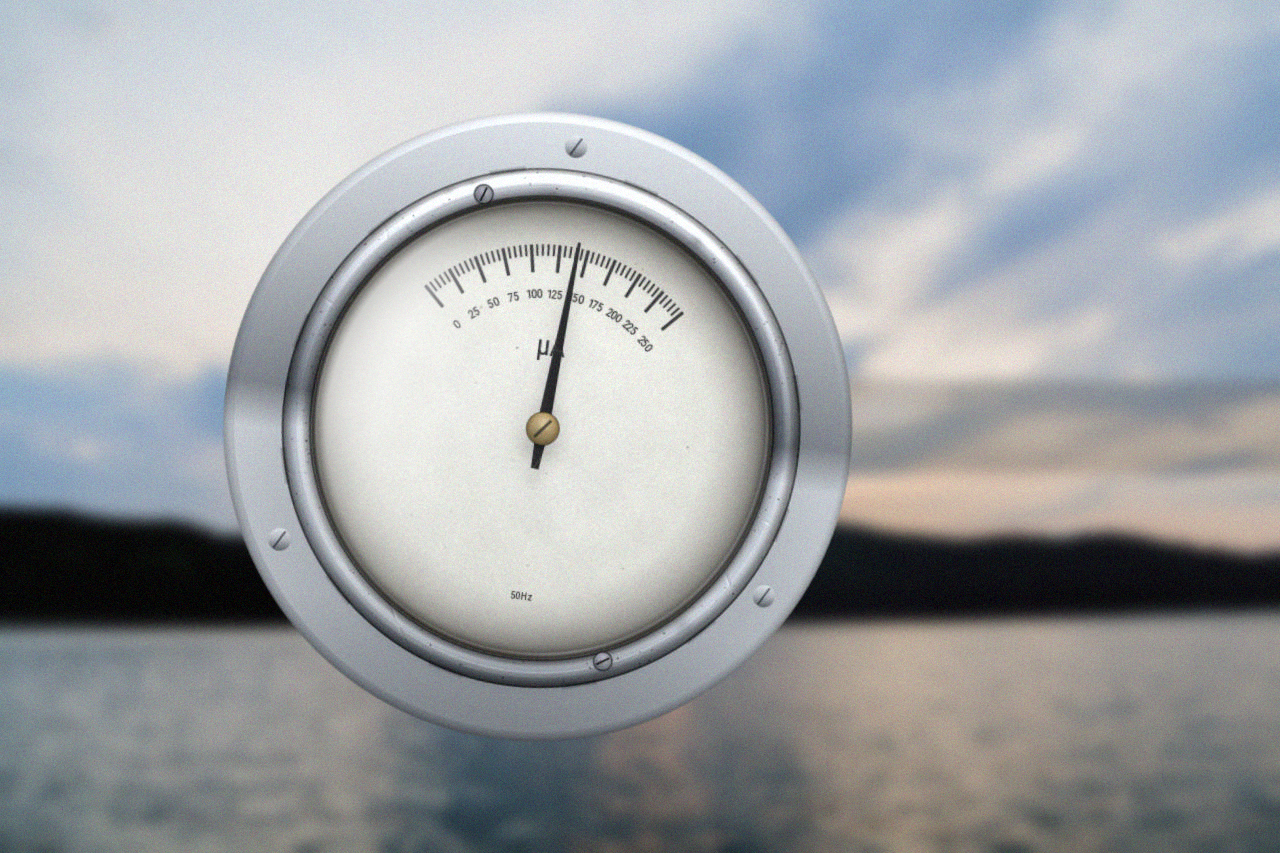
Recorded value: 140 µA
